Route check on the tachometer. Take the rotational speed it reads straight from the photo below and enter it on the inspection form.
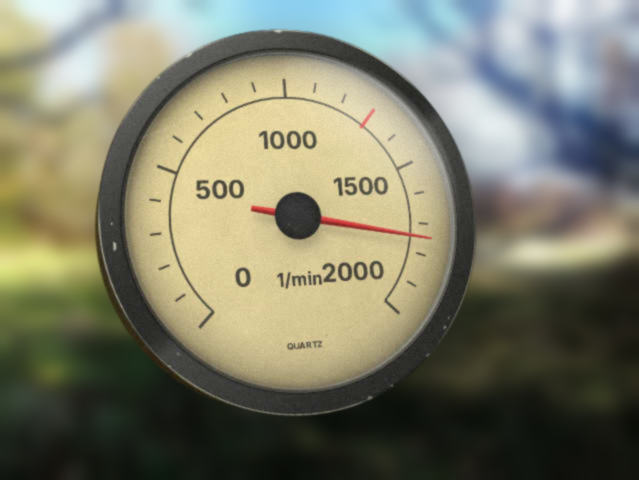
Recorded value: 1750 rpm
